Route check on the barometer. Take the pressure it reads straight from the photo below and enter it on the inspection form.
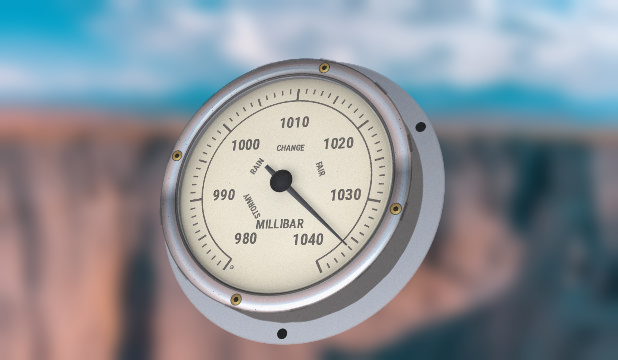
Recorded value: 1036 mbar
